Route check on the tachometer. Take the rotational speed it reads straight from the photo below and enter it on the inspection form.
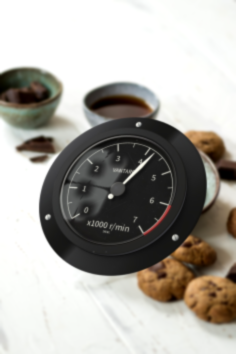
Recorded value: 4250 rpm
